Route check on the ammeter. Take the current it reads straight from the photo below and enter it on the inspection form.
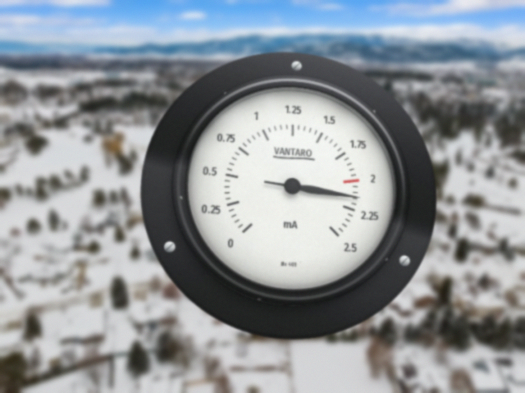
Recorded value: 2.15 mA
